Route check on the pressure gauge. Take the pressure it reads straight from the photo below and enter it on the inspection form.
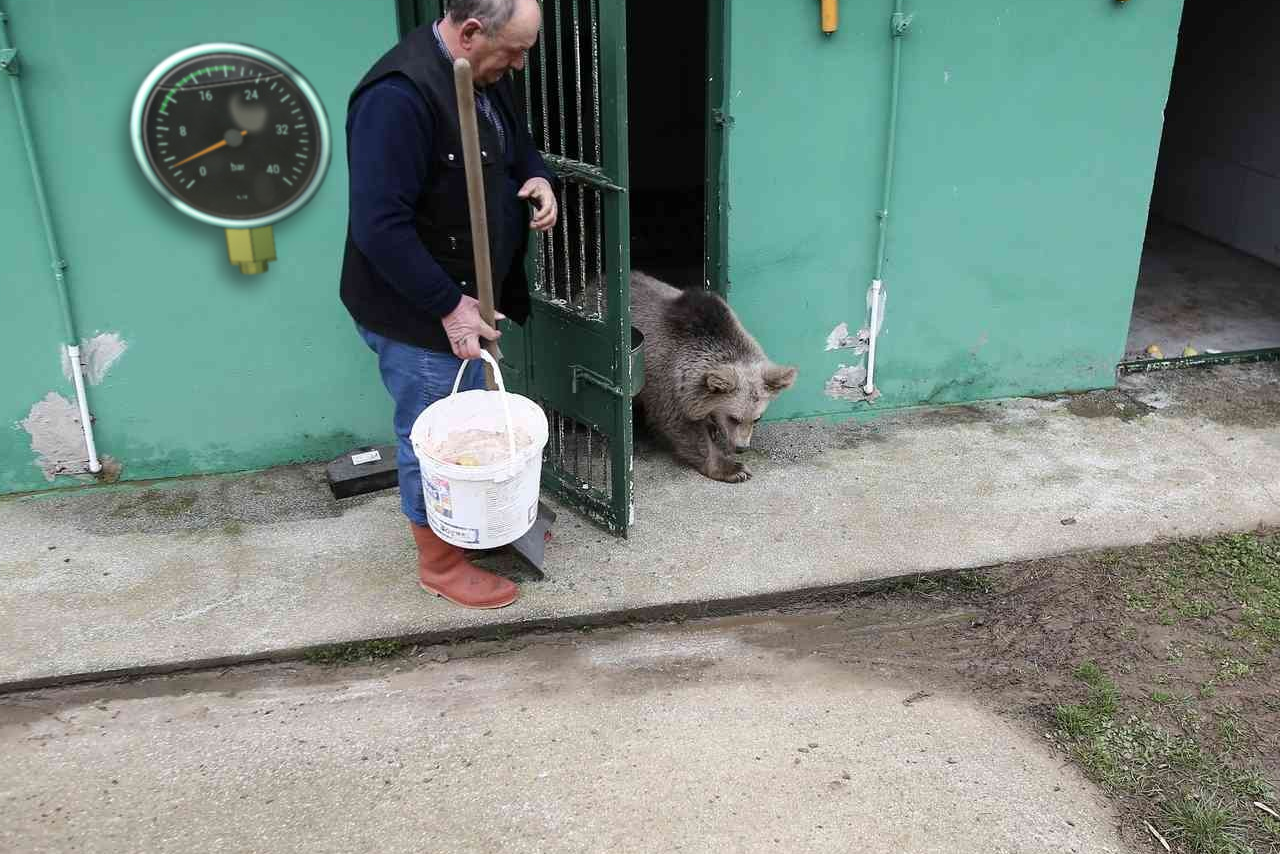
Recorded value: 3 bar
